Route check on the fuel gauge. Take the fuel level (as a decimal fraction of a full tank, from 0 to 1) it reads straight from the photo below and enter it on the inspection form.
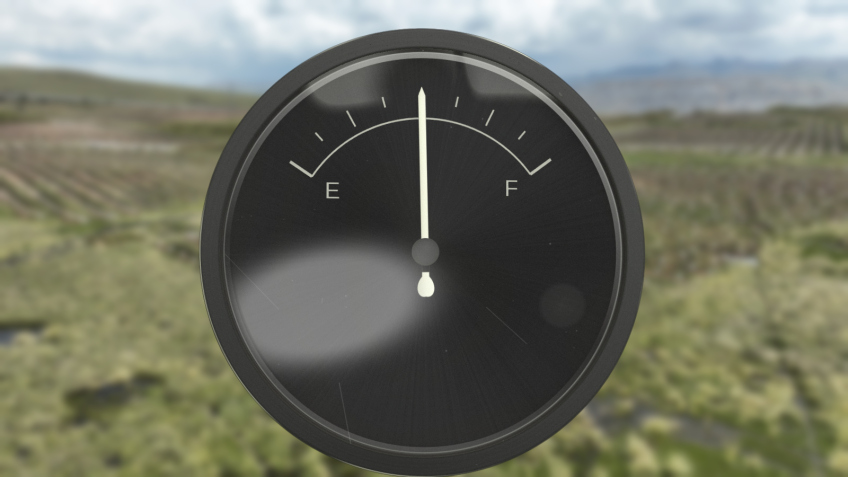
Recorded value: 0.5
